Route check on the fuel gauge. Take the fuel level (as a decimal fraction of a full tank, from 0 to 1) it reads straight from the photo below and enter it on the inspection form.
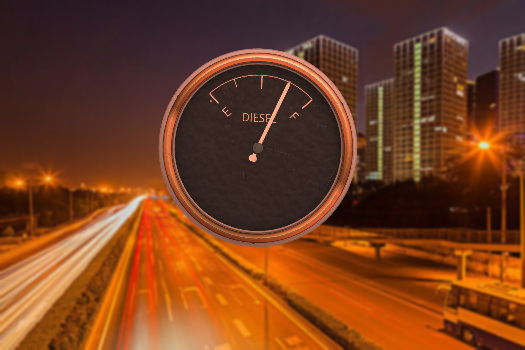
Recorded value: 0.75
